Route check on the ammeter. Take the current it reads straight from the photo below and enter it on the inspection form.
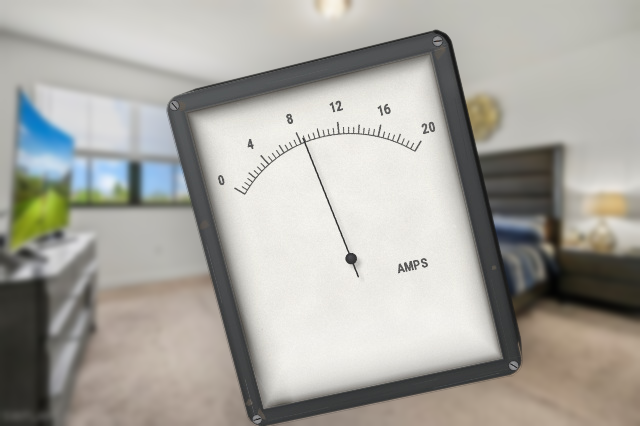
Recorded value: 8.5 A
